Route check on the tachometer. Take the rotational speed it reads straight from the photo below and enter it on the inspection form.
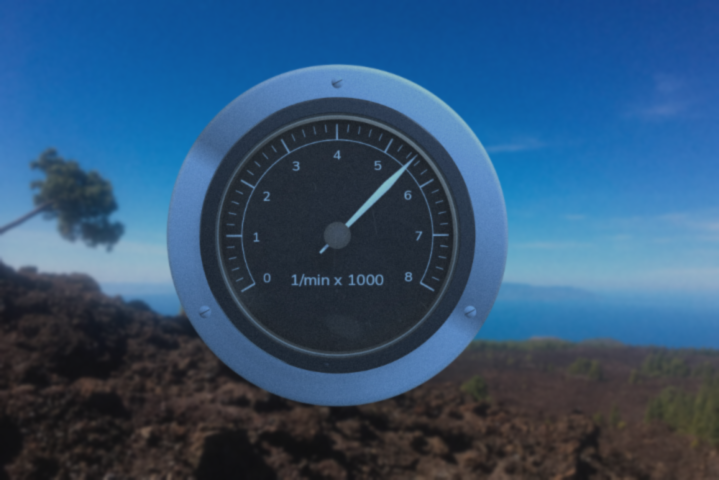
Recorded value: 5500 rpm
